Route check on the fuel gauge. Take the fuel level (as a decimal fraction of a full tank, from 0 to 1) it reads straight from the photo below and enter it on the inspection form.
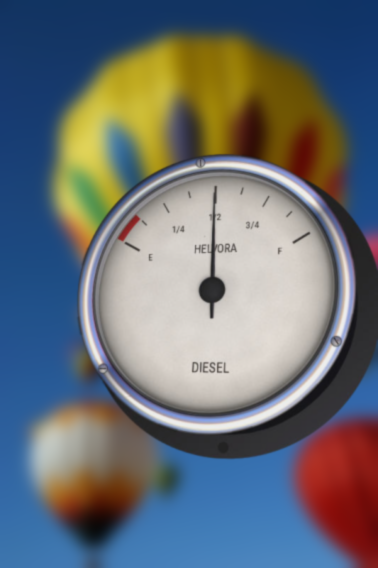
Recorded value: 0.5
